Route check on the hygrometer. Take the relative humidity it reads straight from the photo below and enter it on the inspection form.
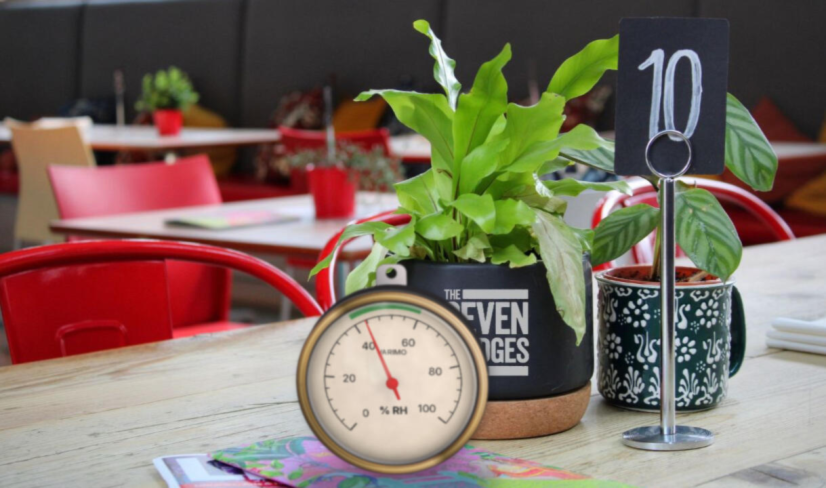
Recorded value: 44 %
